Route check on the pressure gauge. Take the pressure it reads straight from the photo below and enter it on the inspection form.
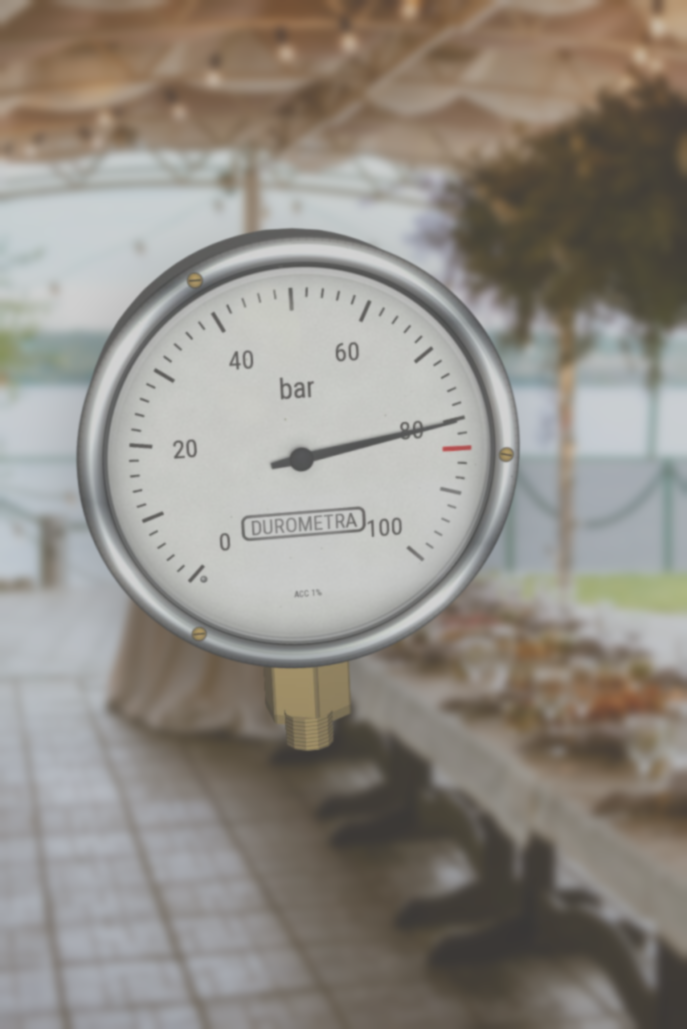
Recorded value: 80 bar
